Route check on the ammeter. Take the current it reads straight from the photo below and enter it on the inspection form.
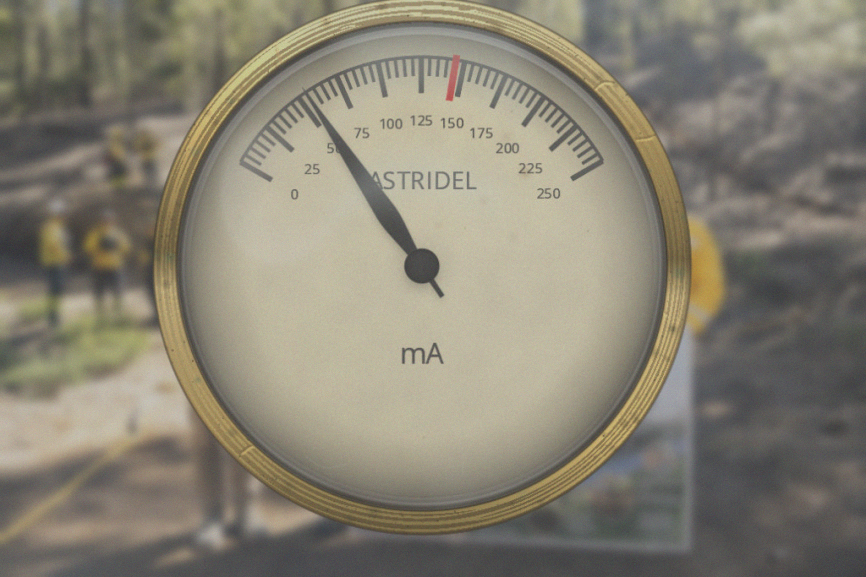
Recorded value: 55 mA
